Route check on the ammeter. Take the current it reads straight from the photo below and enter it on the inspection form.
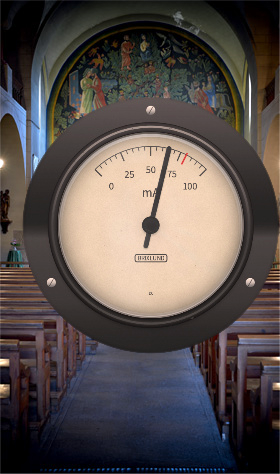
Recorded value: 65 mA
